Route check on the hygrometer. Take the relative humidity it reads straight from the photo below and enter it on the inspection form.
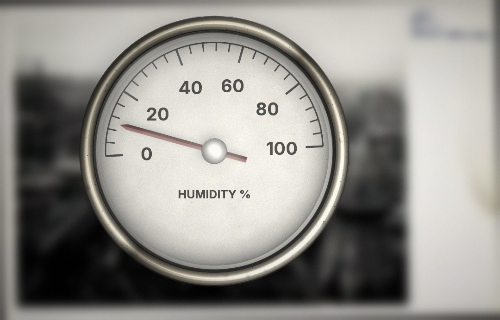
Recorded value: 10 %
